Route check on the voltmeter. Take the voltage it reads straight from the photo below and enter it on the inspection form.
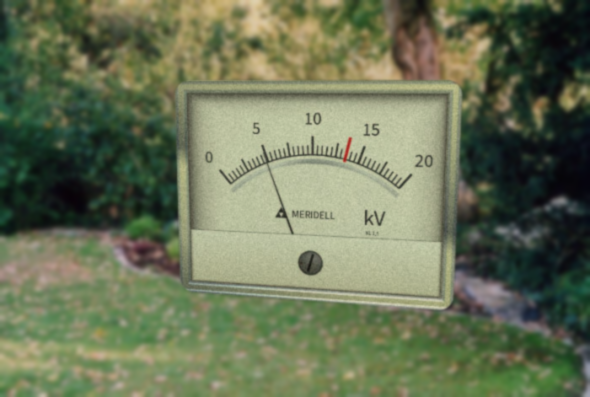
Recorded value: 5 kV
